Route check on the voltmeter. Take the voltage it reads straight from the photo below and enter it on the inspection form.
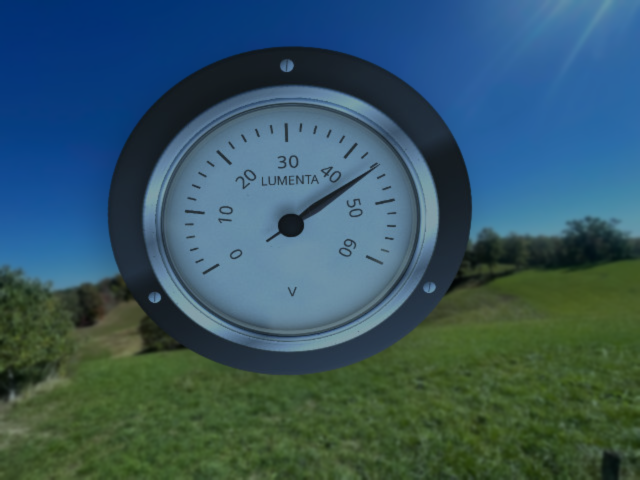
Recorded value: 44 V
